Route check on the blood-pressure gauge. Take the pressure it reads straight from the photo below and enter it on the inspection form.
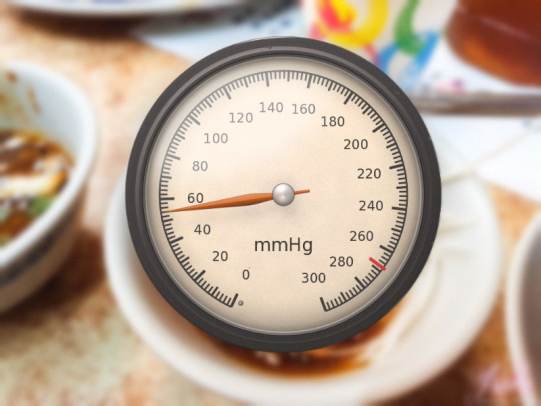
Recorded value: 54 mmHg
